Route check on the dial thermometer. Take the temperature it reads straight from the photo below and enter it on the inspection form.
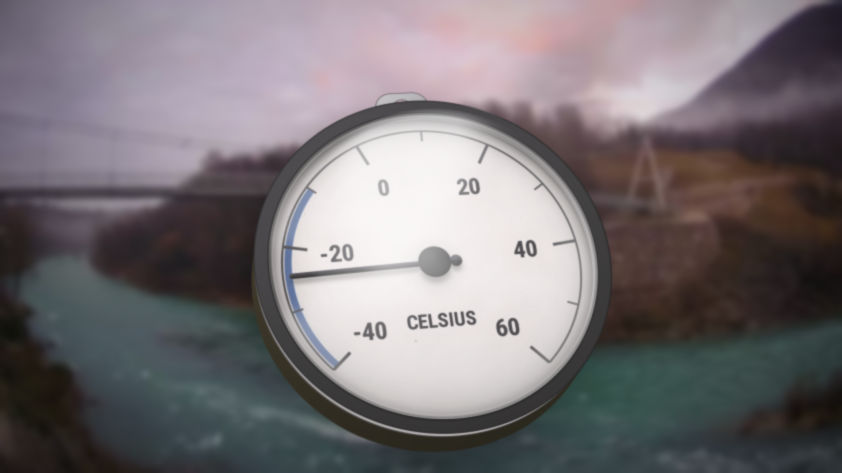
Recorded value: -25 °C
